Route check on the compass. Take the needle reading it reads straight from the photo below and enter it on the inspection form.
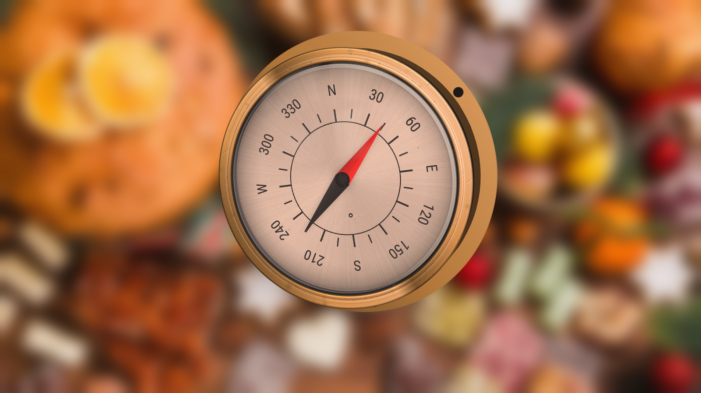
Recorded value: 45 °
